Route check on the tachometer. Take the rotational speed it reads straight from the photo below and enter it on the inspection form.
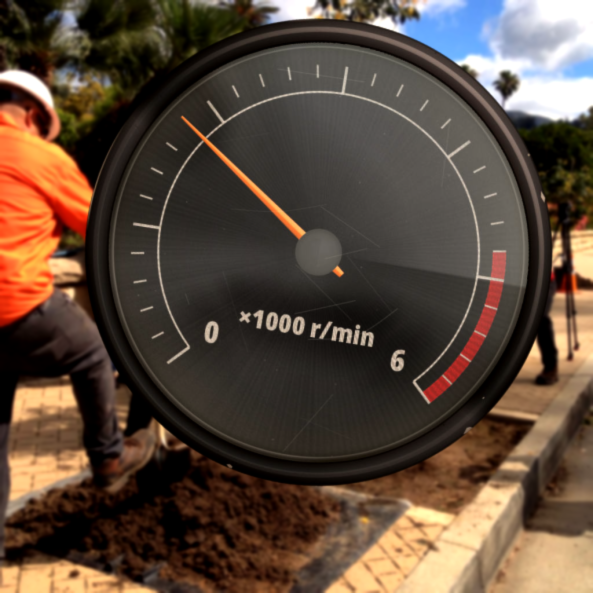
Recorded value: 1800 rpm
